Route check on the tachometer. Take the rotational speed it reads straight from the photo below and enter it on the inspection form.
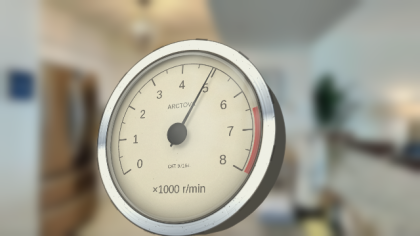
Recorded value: 5000 rpm
